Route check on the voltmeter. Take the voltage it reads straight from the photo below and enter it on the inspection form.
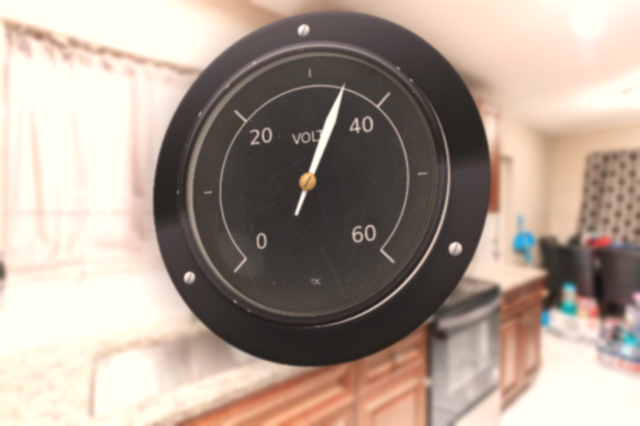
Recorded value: 35 V
